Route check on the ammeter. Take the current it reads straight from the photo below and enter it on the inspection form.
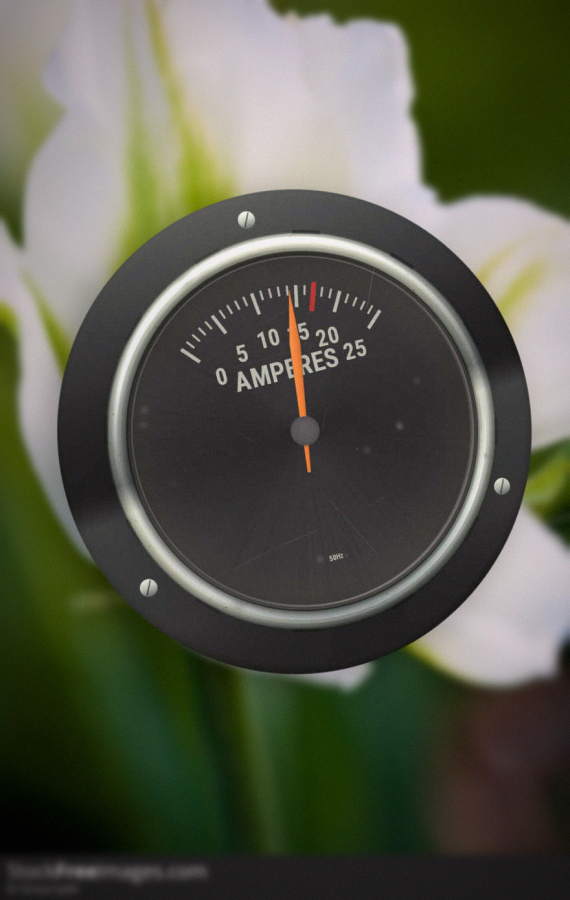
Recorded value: 14 A
